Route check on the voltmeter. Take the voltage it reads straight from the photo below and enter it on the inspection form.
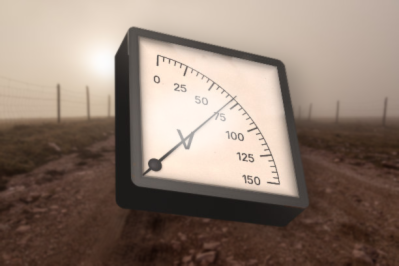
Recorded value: 70 V
